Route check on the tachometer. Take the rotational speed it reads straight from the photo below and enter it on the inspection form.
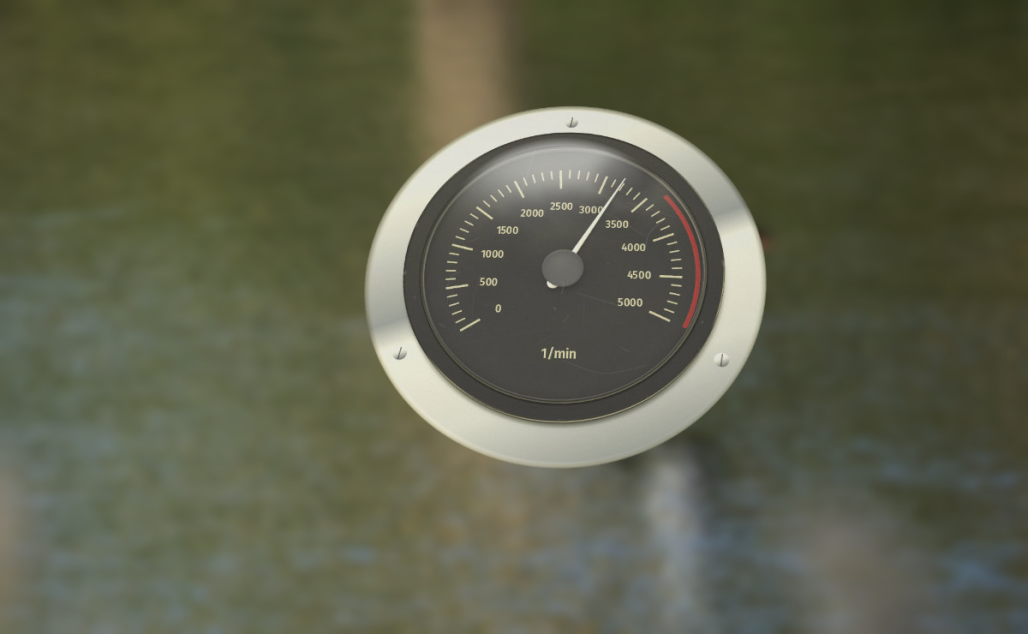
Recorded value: 3200 rpm
